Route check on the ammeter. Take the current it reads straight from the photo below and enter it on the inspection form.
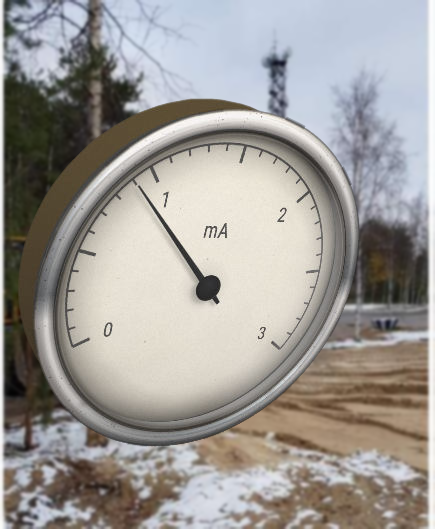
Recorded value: 0.9 mA
